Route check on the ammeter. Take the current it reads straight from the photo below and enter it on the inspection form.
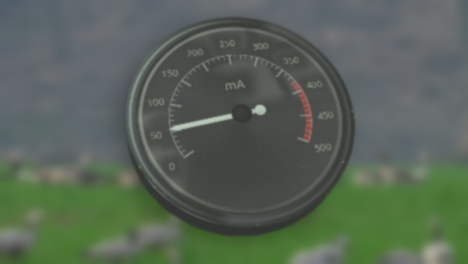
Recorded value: 50 mA
